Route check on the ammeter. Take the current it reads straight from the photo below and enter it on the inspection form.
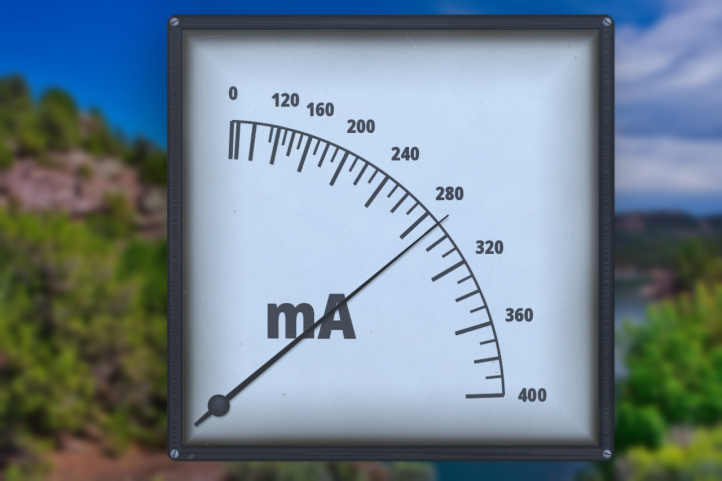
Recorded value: 290 mA
